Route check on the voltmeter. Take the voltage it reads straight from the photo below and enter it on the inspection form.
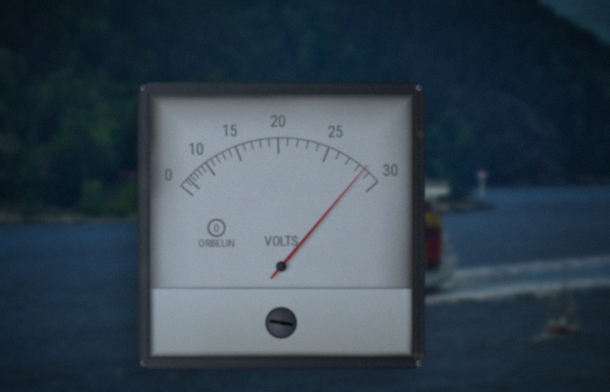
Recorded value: 28.5 V
